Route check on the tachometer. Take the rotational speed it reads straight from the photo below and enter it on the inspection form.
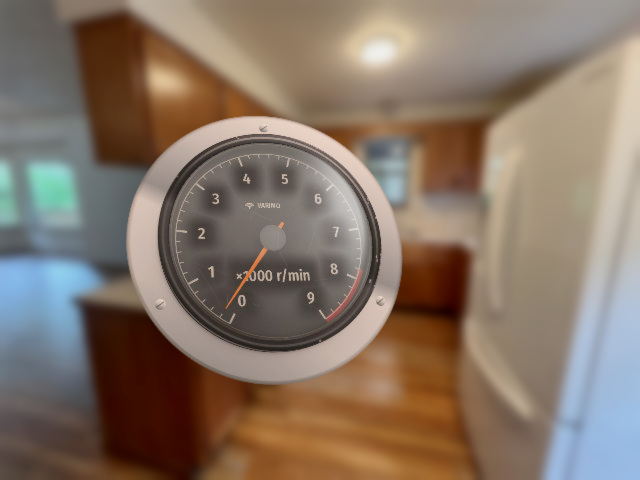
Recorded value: 200 rpm
